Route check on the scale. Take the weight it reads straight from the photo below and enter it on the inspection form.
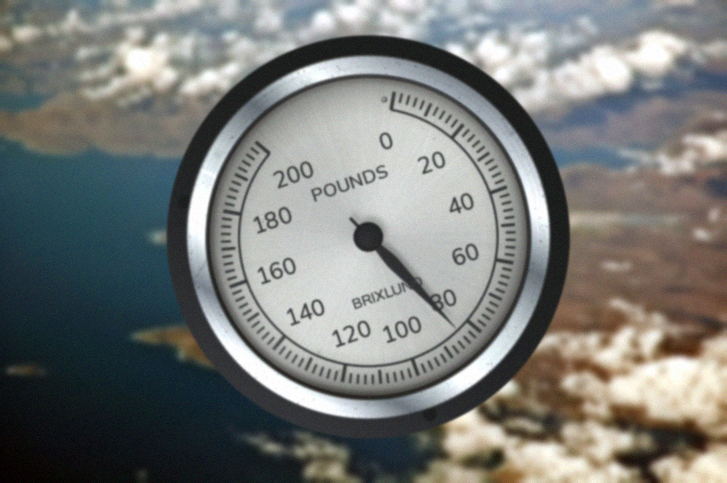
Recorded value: 84 lb
